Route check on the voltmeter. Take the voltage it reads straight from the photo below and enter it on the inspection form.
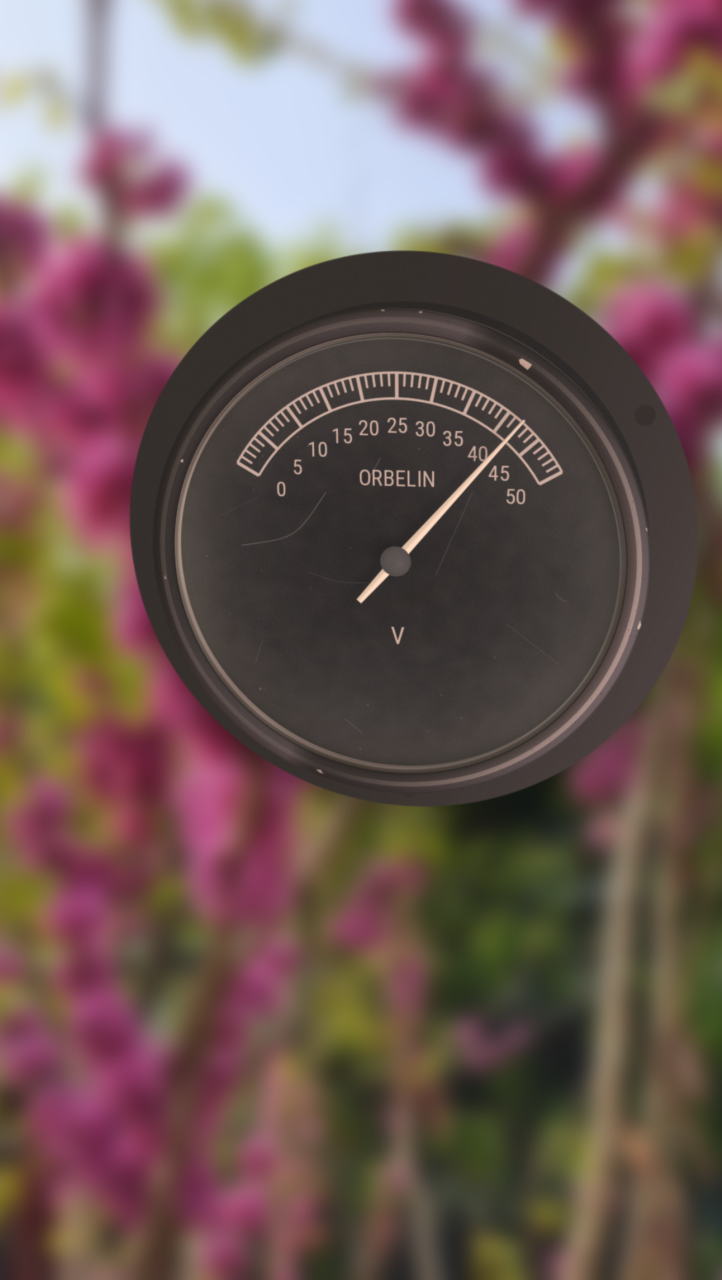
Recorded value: 42 V
